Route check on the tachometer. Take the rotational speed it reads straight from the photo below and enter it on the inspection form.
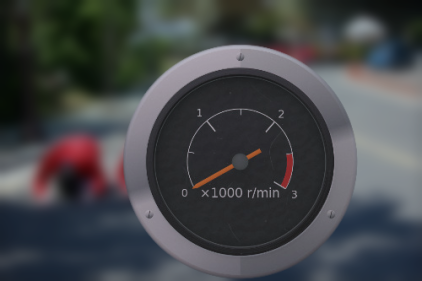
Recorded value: 0 rpm
